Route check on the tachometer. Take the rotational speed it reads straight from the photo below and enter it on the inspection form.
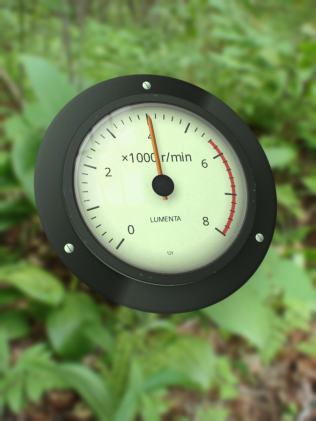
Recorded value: 4000 rpm
